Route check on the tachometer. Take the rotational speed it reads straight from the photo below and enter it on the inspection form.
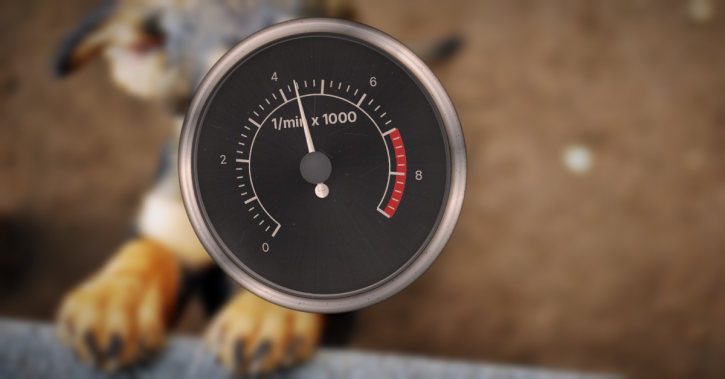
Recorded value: 4400 rpm
